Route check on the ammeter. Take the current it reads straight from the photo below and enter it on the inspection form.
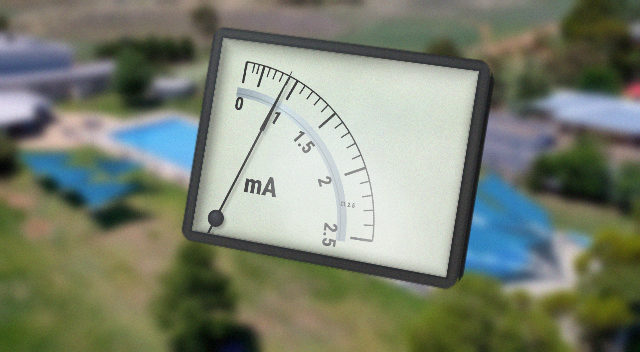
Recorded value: 0.9 mA
